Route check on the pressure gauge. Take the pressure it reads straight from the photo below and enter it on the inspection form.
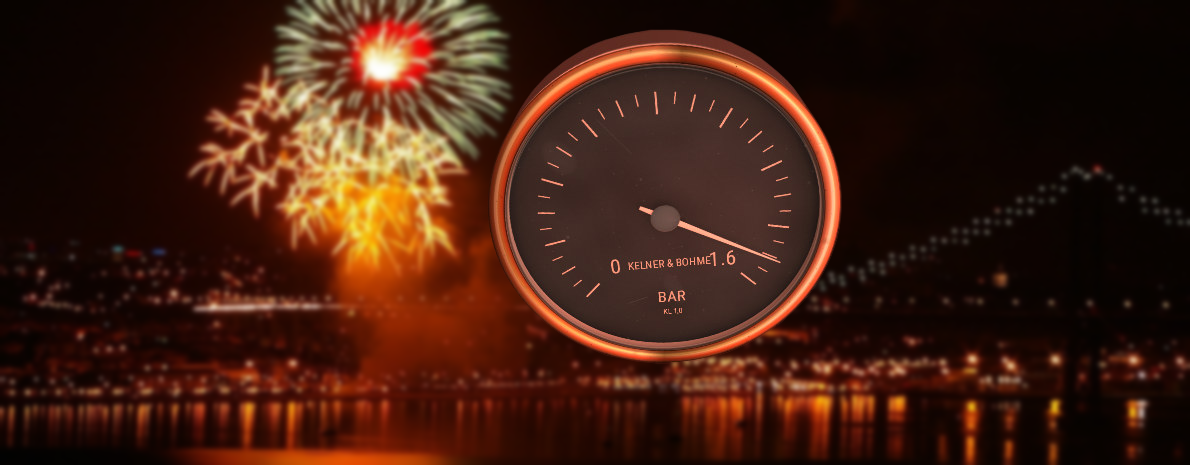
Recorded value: 1.5 bar
